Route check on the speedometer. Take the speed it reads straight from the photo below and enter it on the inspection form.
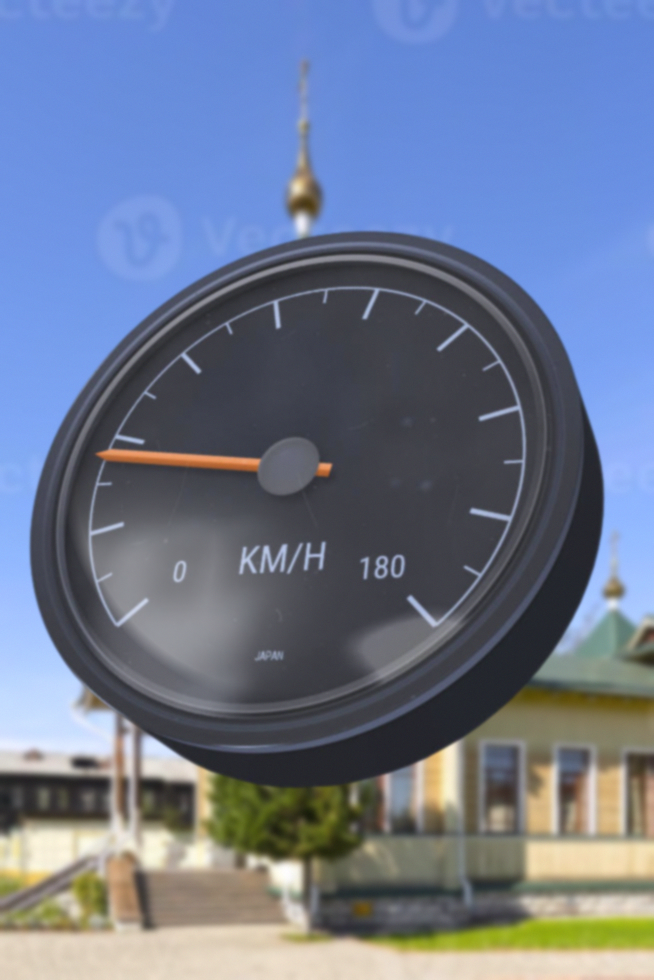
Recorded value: 35 km/h
